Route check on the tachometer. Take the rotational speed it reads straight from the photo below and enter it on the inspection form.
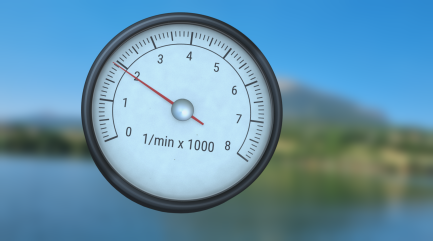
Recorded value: 1900 rpm
